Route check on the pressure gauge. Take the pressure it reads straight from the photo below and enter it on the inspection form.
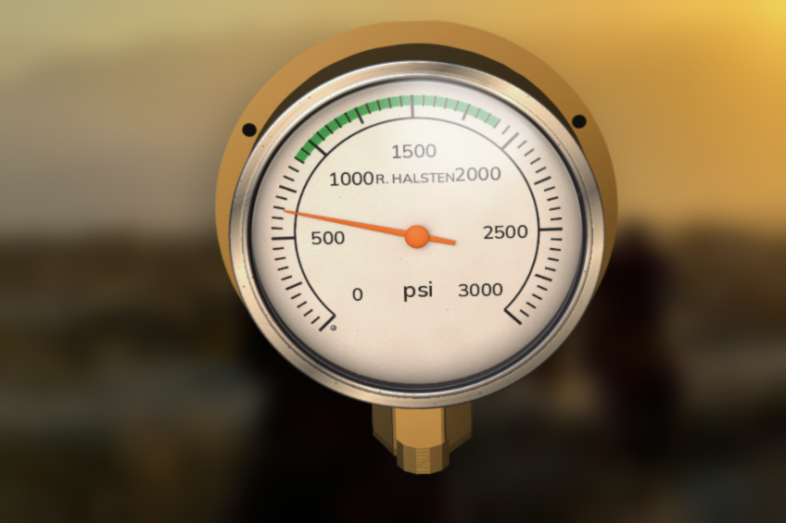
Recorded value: 650 psi
